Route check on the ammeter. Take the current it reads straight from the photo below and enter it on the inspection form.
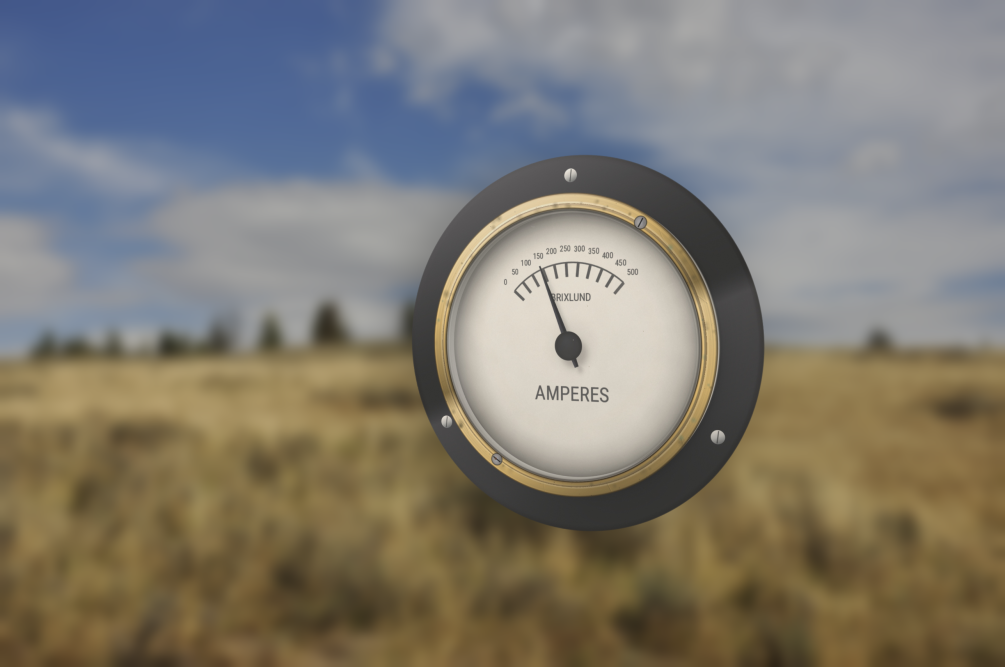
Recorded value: 150 A
